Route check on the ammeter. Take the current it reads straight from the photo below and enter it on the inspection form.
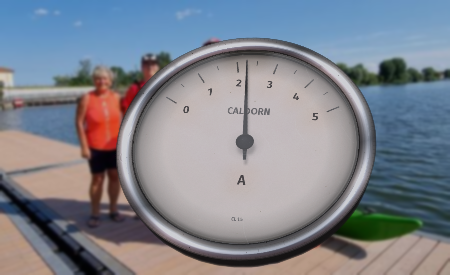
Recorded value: 2.25 A
